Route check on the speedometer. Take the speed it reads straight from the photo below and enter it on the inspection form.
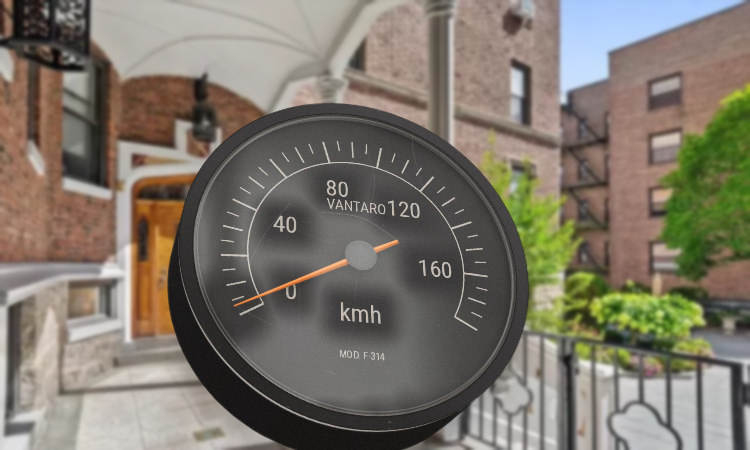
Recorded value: 2.5 km/h
